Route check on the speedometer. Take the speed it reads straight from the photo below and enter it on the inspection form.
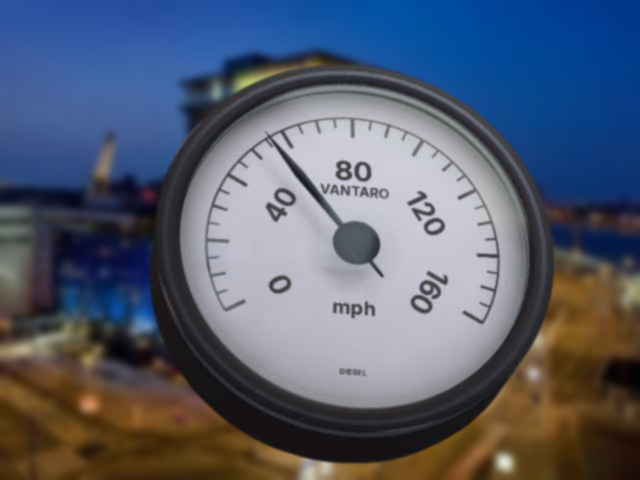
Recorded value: 55 mph
